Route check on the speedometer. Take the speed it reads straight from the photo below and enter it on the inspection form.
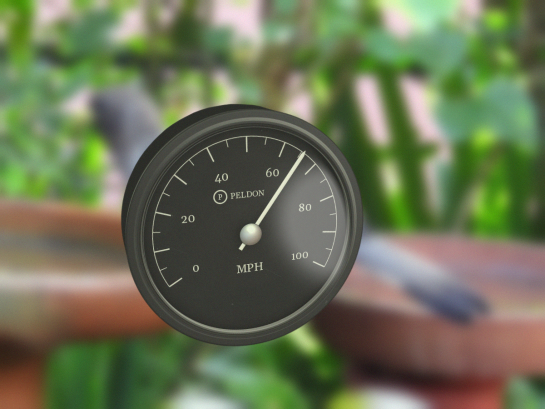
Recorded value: 65 mph
